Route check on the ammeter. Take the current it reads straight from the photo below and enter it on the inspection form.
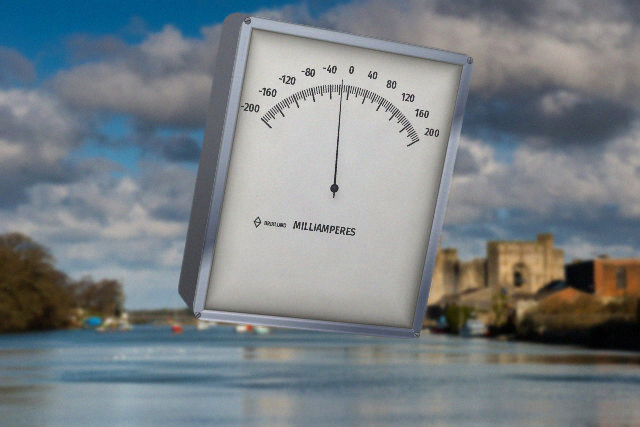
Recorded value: -20 mA
